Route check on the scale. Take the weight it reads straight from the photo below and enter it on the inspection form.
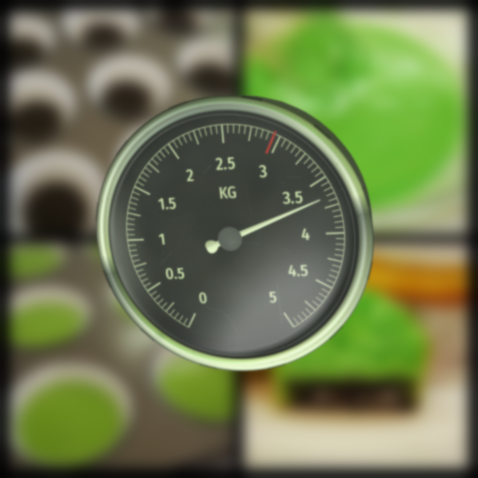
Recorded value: 3.65 kg
